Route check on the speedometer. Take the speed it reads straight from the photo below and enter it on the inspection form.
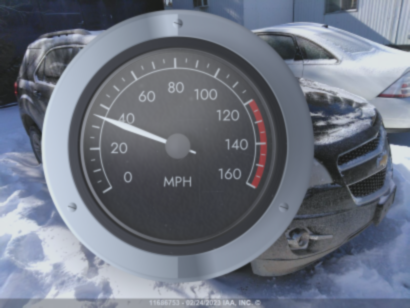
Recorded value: 35 mph
